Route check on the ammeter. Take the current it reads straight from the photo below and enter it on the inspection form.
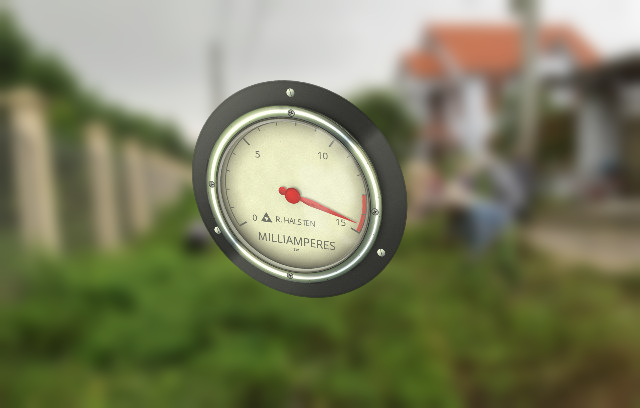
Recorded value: 14.5 mA
